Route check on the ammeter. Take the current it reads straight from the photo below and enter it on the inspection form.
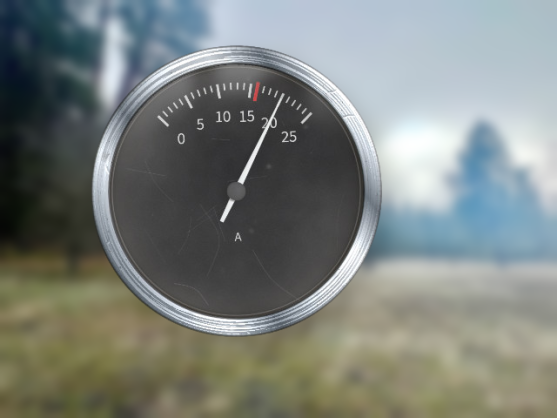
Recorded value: 20 A
